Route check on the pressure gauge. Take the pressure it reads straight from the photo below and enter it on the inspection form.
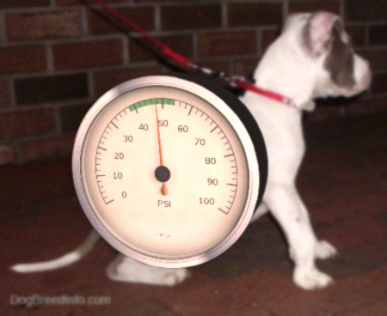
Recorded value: 48 psi
